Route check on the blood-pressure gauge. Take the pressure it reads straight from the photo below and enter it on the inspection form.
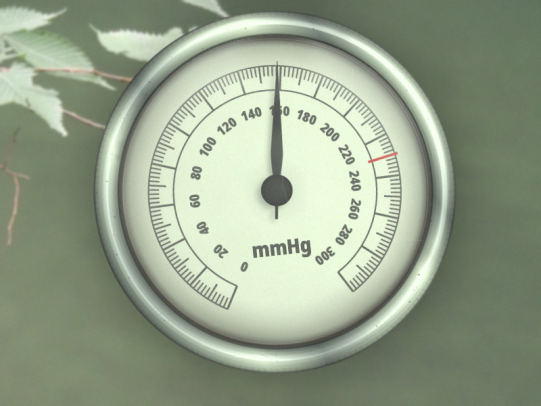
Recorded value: 158 mmHg
